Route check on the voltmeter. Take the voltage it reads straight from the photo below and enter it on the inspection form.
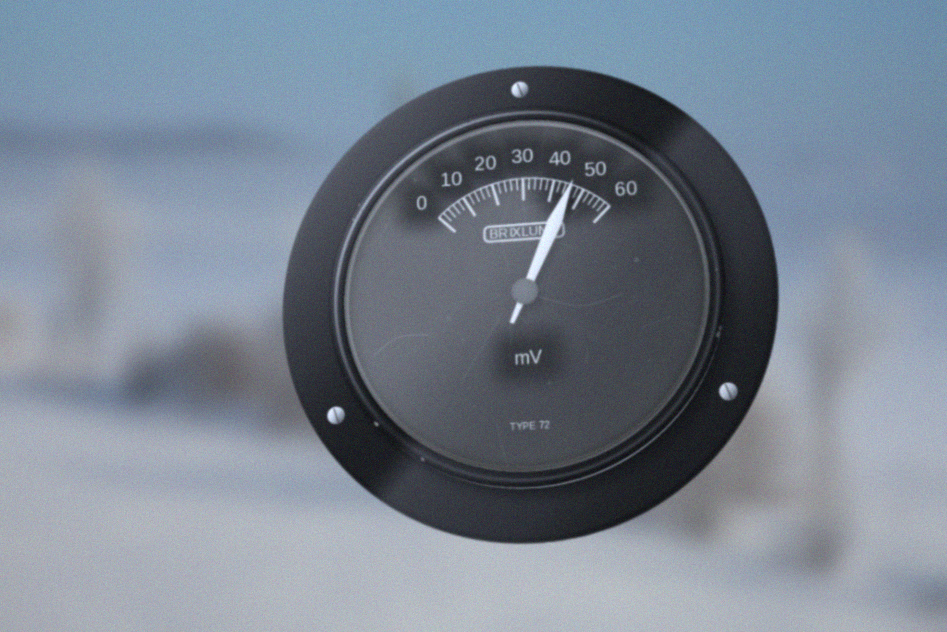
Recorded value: 46 mV
